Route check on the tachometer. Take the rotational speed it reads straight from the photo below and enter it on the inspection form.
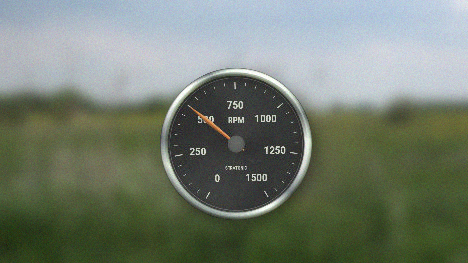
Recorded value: 500 rpm
